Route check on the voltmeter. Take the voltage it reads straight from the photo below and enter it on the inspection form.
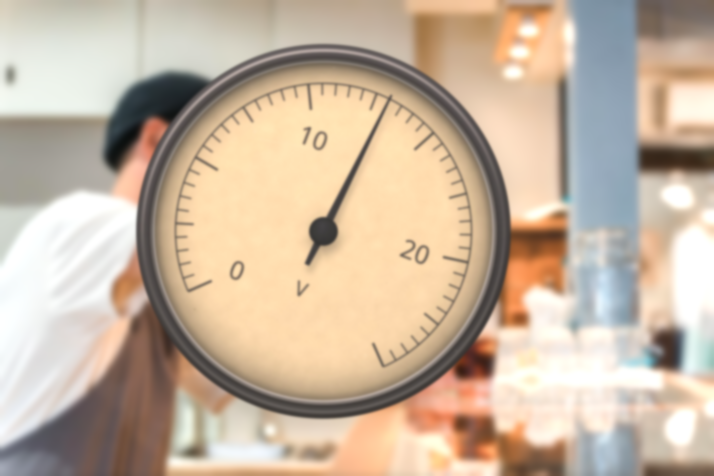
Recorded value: 13 V
